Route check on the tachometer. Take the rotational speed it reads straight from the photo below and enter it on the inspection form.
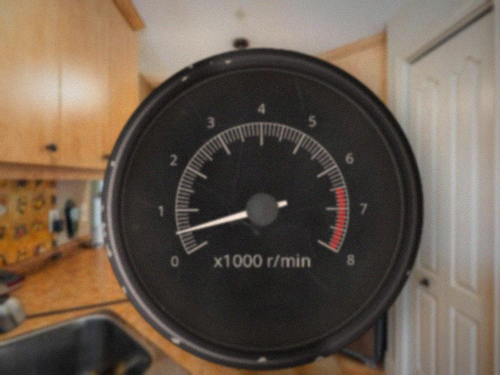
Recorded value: 500 rpm
